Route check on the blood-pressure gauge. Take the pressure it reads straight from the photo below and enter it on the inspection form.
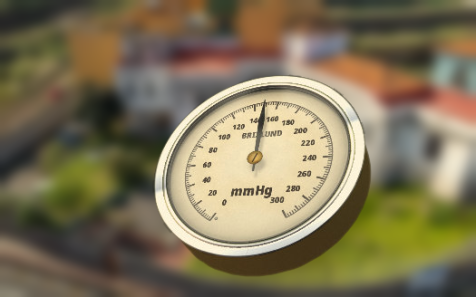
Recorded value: 150 mmHg
